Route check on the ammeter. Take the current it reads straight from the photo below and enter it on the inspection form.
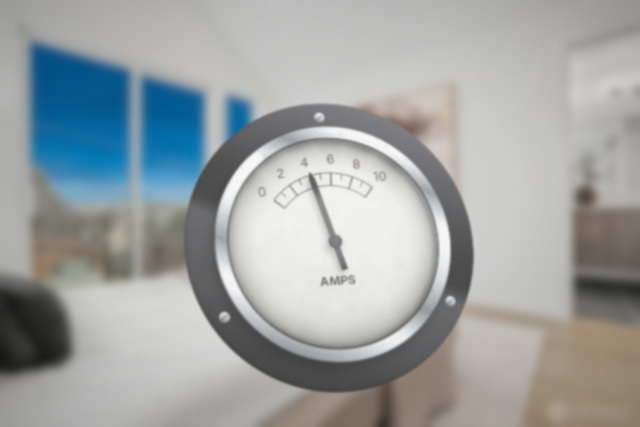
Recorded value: 4 A
